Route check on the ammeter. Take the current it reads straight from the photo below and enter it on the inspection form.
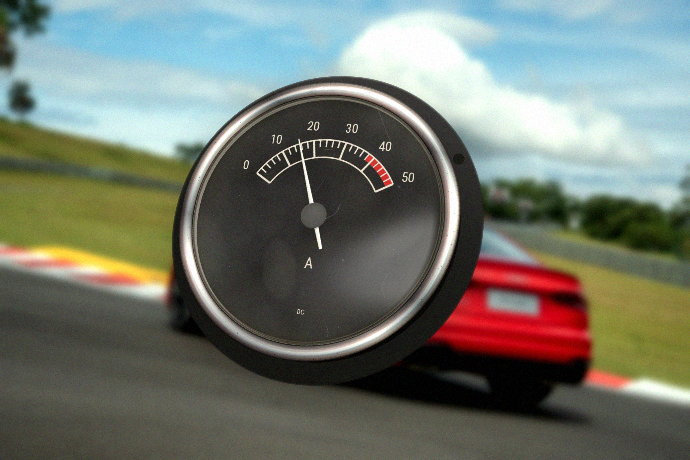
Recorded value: 16 A
